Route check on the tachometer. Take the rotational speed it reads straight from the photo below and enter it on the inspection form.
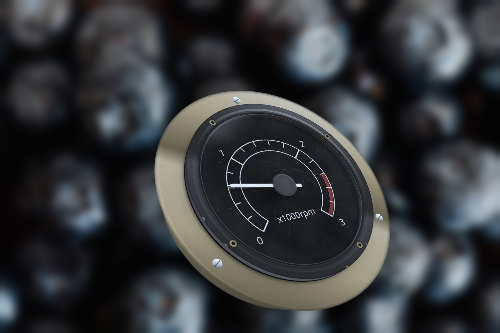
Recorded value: 600 rpm
